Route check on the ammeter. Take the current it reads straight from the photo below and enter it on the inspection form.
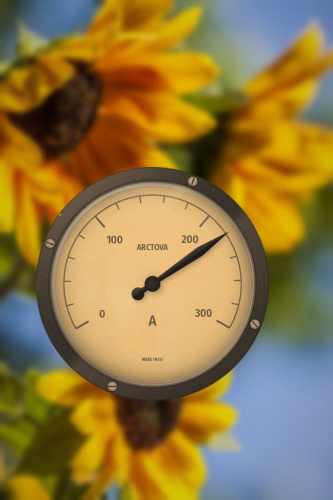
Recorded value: 220 A
